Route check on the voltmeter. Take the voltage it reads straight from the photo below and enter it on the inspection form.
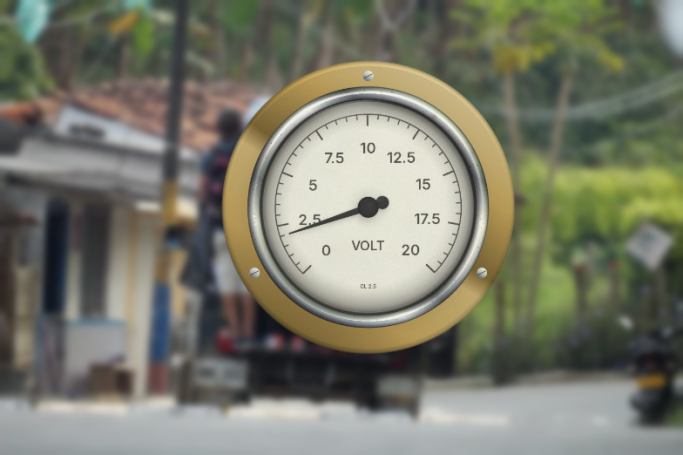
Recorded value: 2 V
